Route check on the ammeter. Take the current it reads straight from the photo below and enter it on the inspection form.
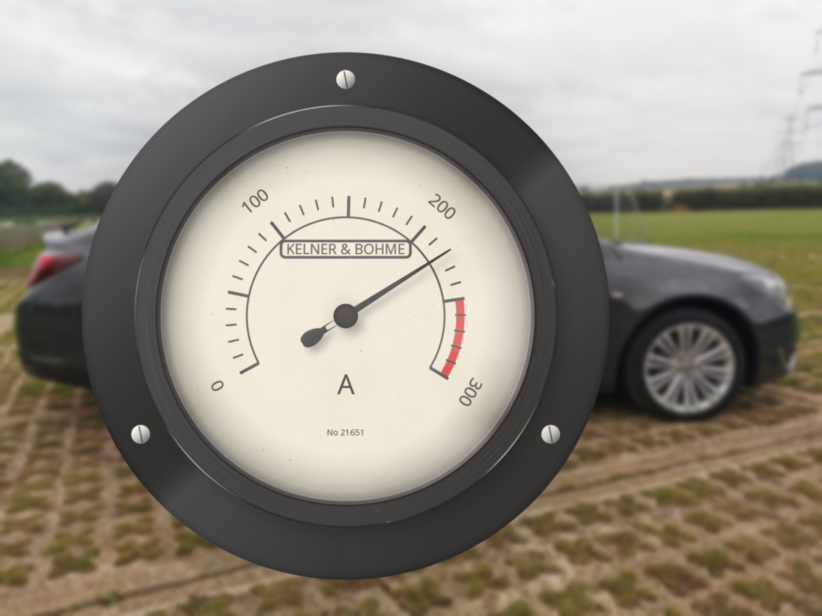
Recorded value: 220 A
